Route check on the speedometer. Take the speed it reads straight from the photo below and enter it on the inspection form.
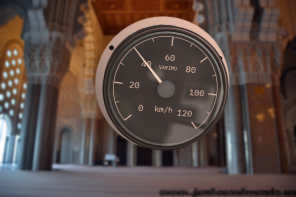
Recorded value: 40 km/h
